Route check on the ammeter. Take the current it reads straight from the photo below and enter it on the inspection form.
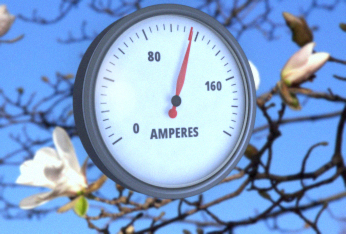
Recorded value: 115 A
